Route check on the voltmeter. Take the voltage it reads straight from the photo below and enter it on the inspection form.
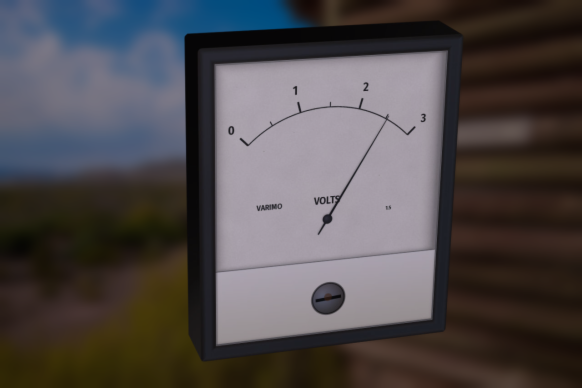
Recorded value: 2.5 V
